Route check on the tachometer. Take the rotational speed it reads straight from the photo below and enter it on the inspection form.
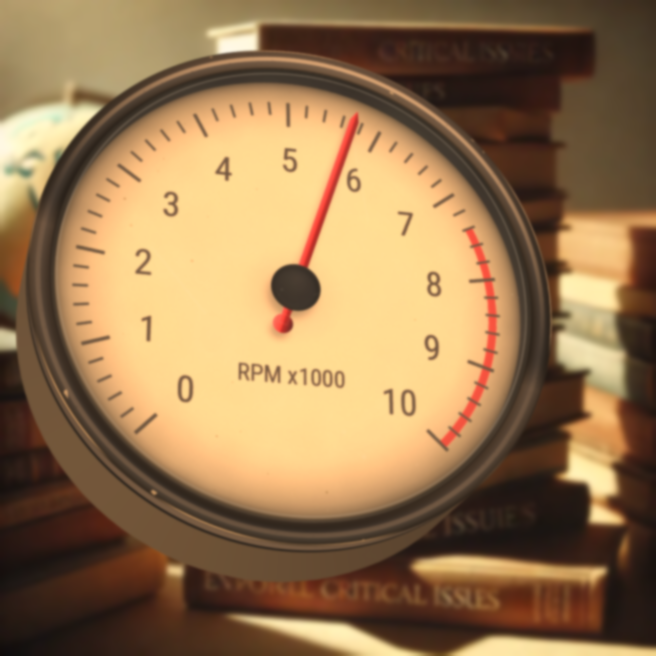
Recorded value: 5700 rpm
